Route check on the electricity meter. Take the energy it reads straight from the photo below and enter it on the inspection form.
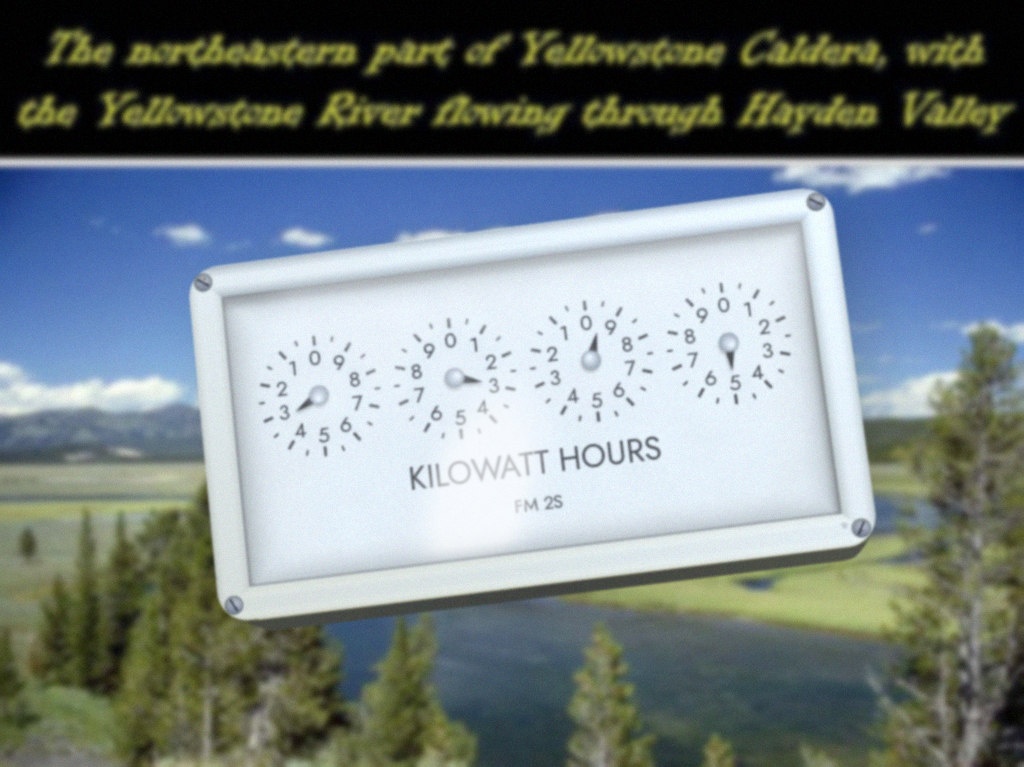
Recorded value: 3295 kWh
